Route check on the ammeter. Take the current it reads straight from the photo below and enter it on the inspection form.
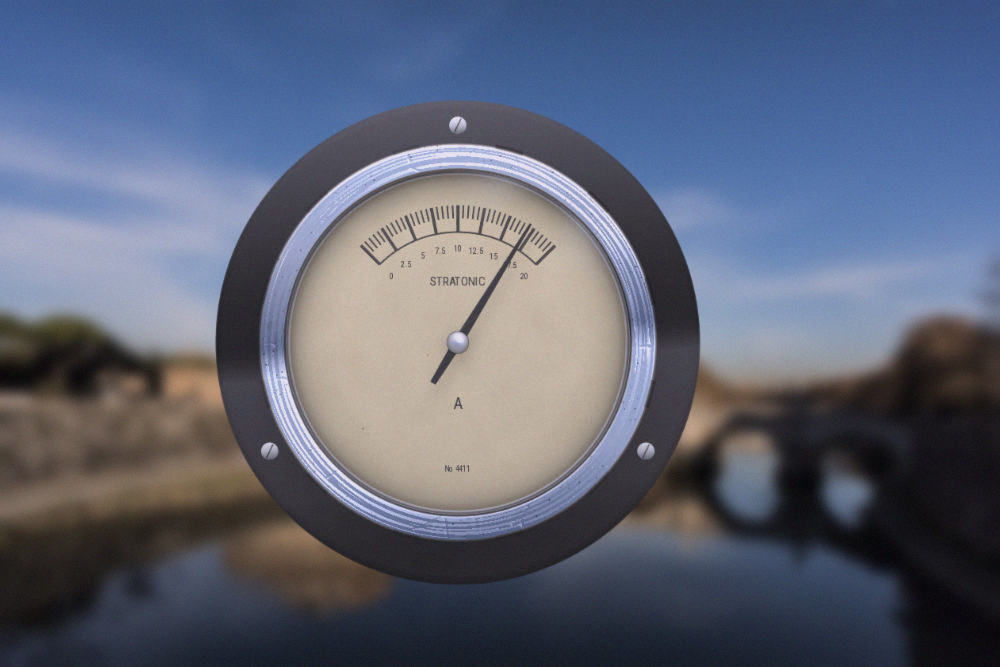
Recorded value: 17 A
